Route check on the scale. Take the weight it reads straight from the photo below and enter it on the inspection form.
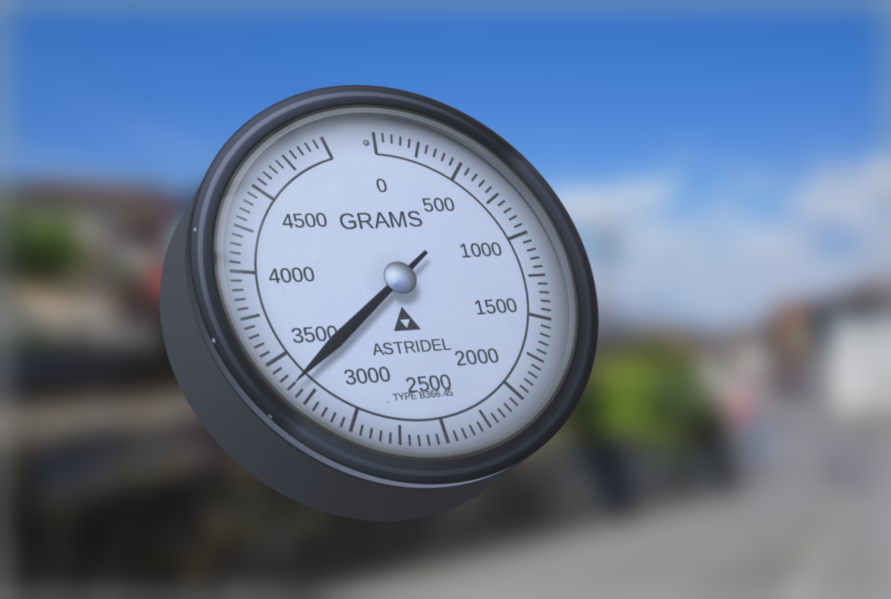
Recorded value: 3350 g
